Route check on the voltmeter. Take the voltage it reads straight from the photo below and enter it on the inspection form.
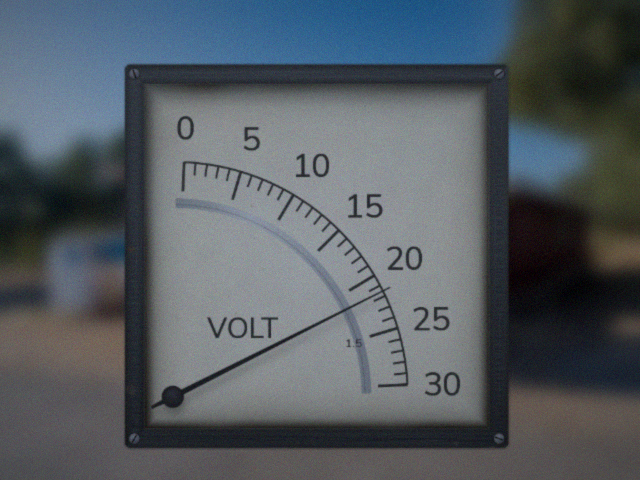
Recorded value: 21.5 V
